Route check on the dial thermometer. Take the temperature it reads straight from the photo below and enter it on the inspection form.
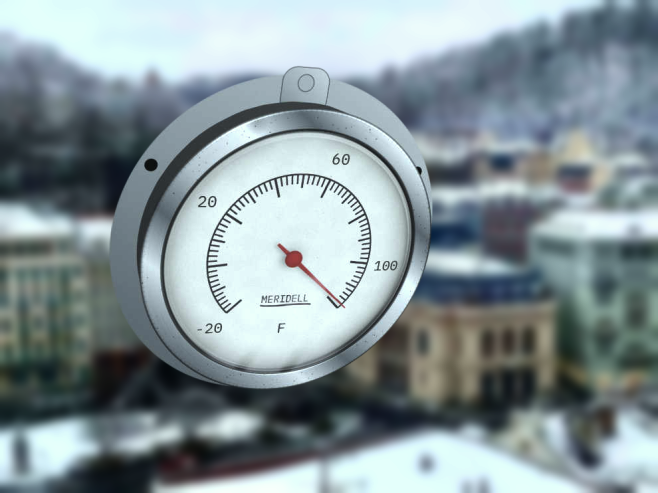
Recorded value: 118 °F
